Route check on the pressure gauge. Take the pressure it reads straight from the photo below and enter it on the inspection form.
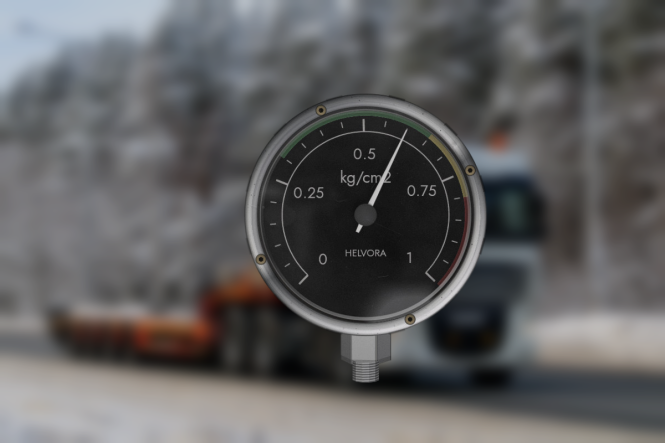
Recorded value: 0.6 kg/cm²
